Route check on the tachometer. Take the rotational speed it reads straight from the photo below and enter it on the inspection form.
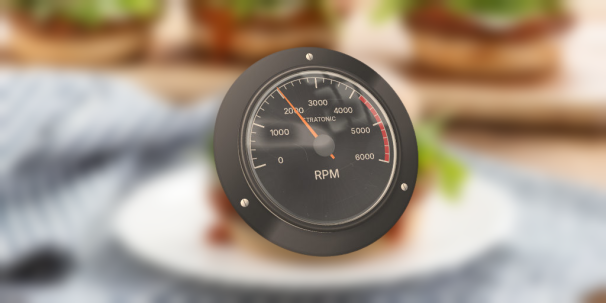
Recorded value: 2000 rpm
